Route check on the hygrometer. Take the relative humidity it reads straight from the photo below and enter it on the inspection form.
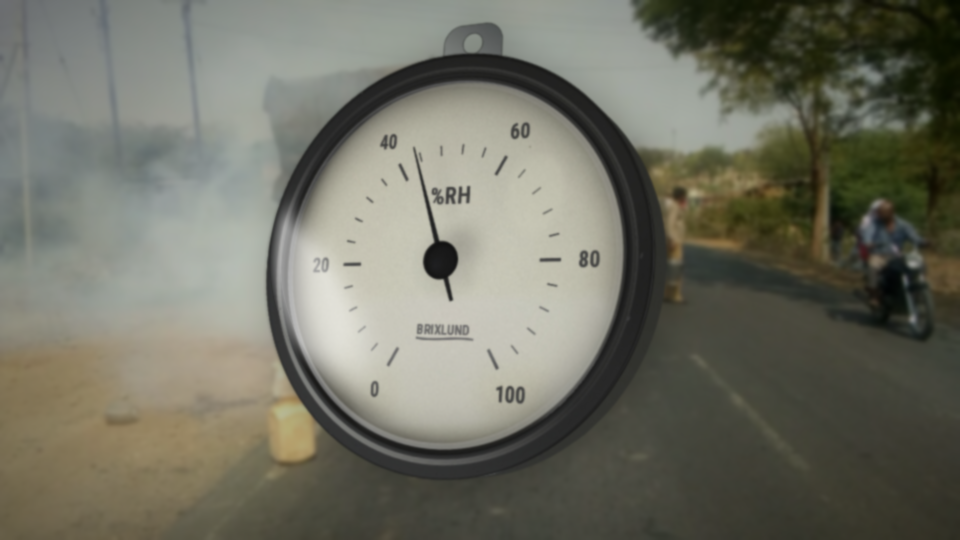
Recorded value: 44 %
